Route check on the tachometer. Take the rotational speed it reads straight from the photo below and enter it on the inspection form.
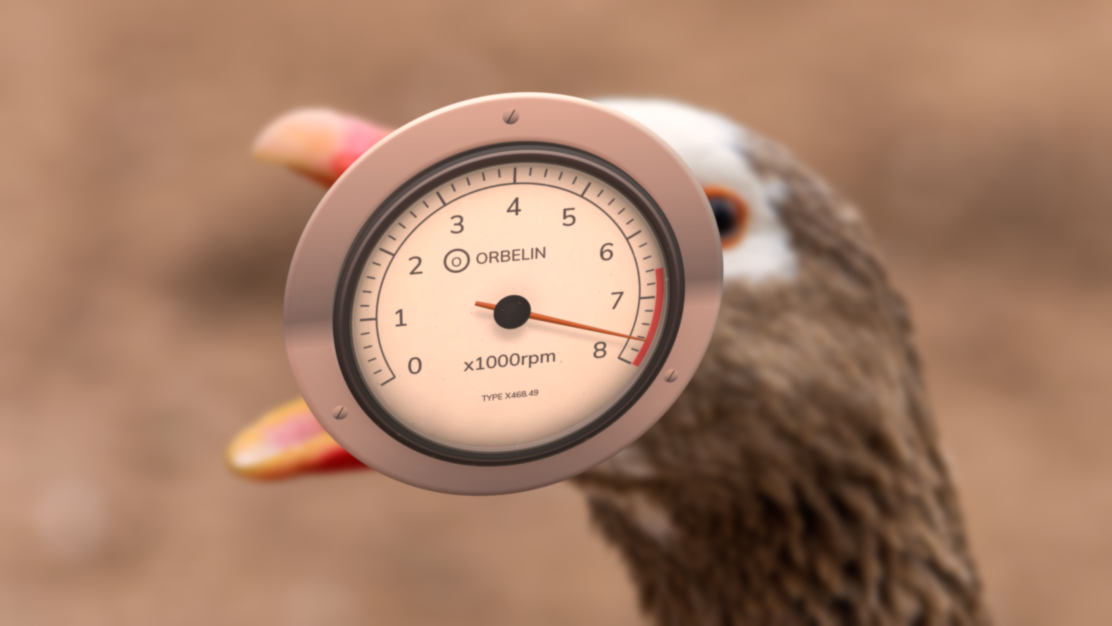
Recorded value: 7600 rpm
